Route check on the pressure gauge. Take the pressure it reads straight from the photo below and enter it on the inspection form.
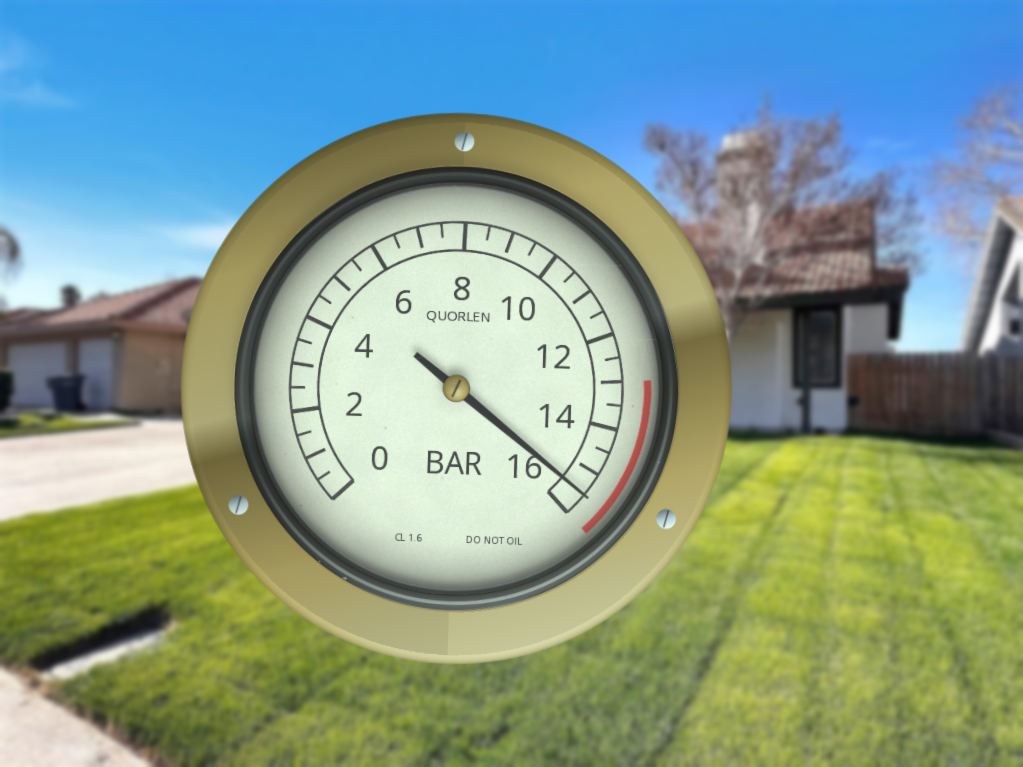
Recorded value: 15.5 bar
